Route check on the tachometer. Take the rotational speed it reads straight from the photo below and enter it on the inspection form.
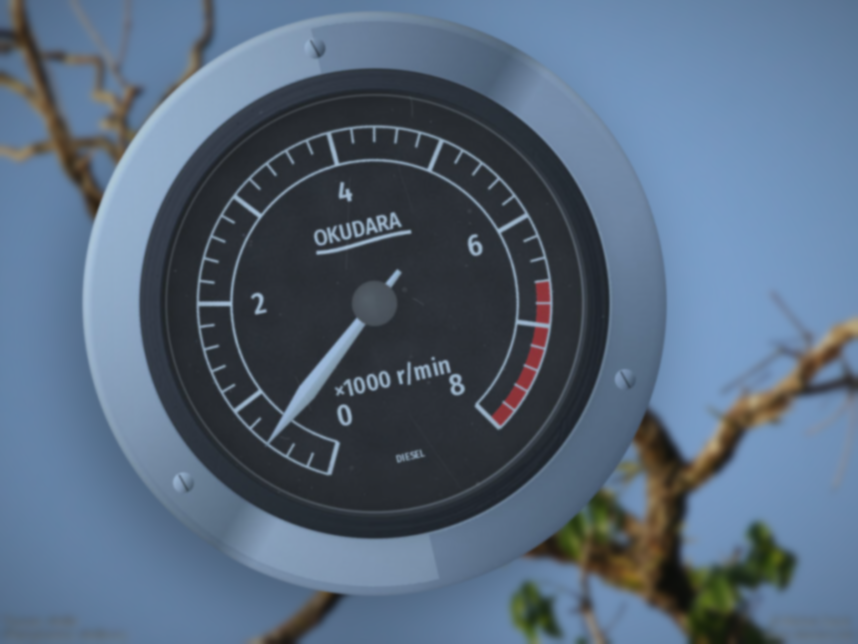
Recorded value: 600 rpm
